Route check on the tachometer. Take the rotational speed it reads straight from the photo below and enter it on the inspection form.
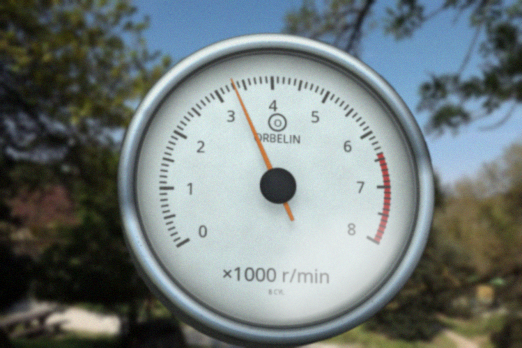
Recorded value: 3300 rpm
